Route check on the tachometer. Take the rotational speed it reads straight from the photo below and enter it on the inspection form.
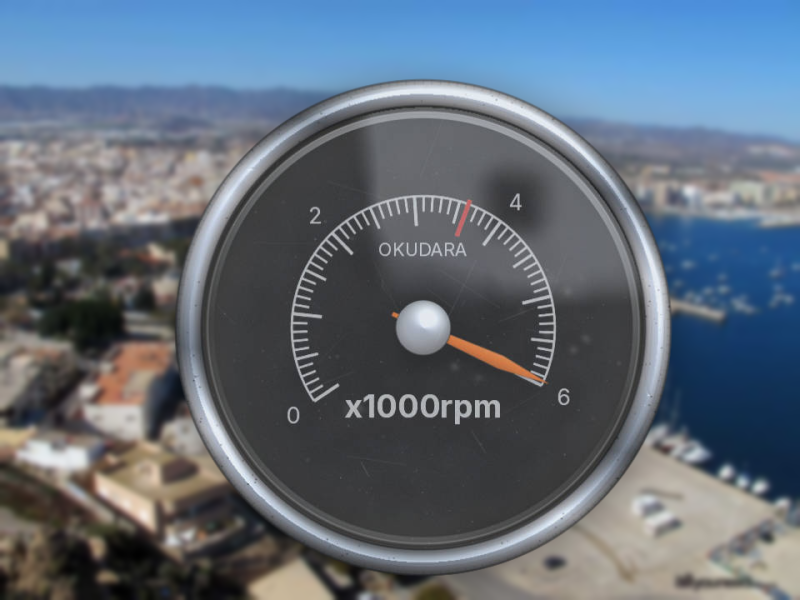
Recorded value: 5950 rpm
